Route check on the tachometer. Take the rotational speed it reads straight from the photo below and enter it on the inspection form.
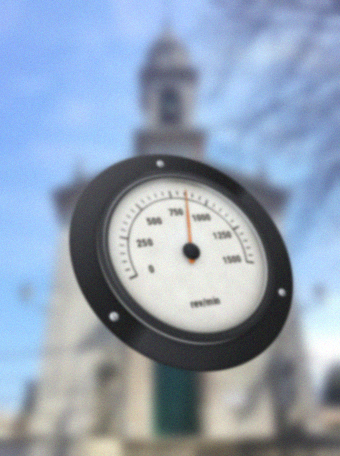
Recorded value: 850 rpm
